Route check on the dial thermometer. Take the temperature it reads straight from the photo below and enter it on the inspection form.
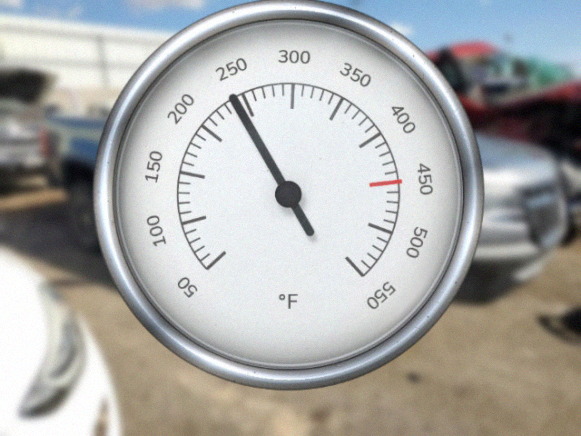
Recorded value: 240 °F
